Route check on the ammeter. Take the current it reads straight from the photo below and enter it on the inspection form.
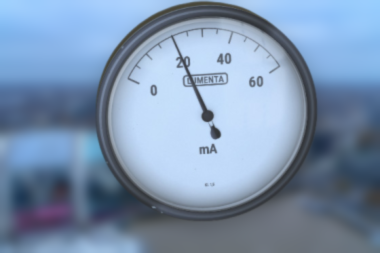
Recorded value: 20 mA
